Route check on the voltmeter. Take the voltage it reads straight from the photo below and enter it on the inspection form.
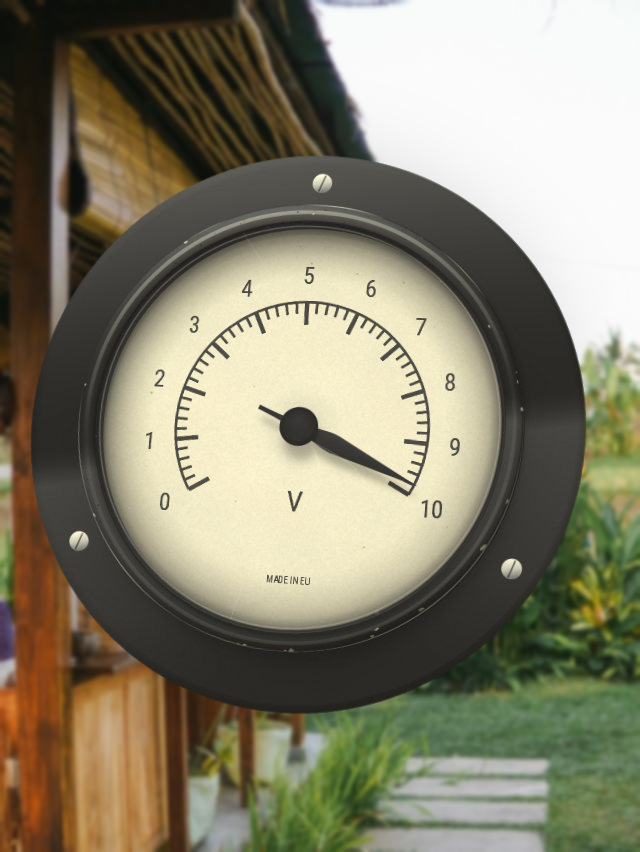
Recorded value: 9.8 V
